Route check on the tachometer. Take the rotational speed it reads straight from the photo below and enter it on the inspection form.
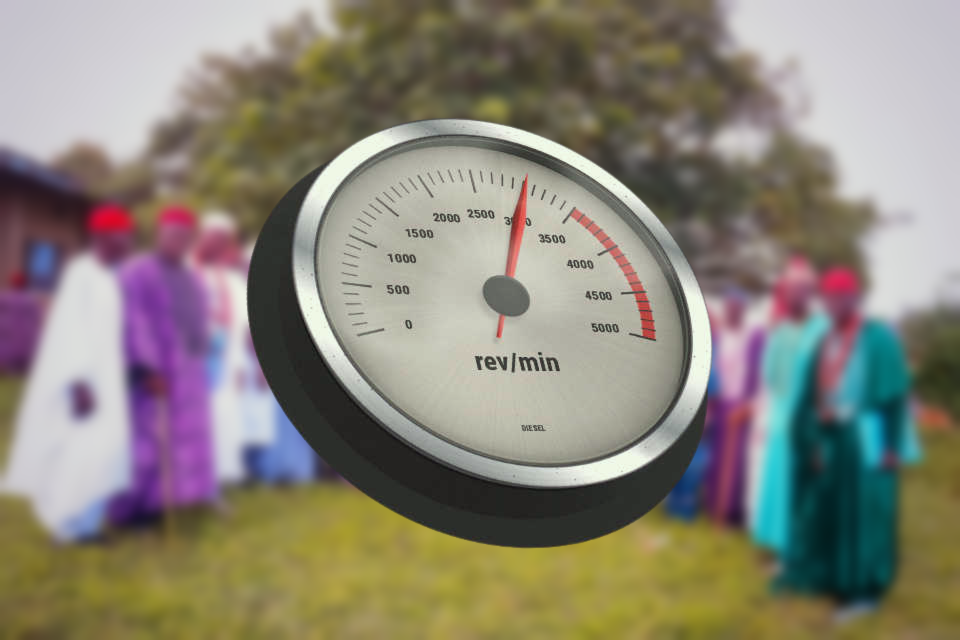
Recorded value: 3000 rpm
